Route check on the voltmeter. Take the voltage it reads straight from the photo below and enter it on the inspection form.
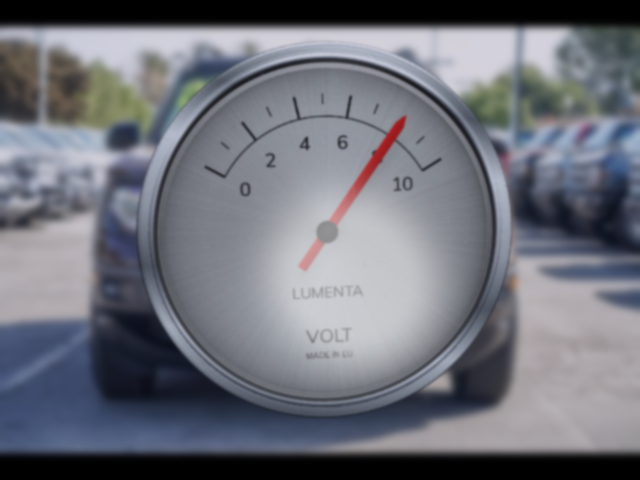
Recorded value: 8 V
